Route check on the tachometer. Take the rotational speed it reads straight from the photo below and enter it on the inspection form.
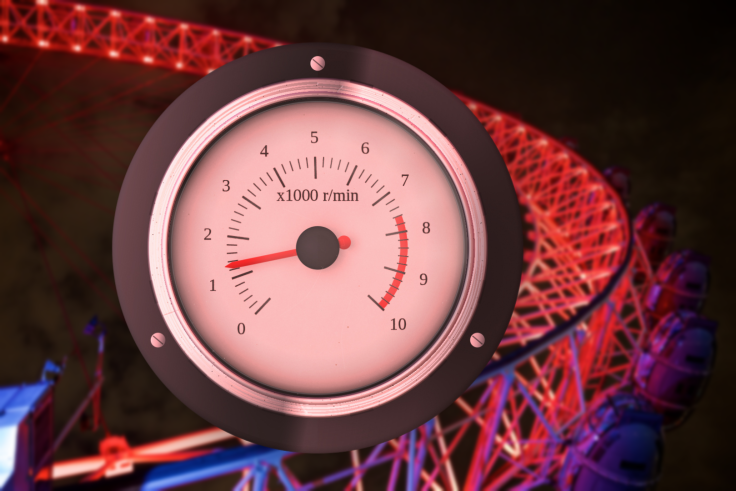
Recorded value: 1300 rpm
